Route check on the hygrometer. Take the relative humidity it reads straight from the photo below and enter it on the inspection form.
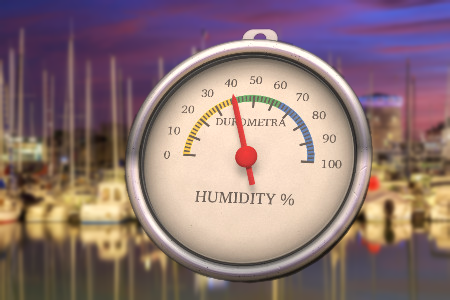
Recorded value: 40 %
